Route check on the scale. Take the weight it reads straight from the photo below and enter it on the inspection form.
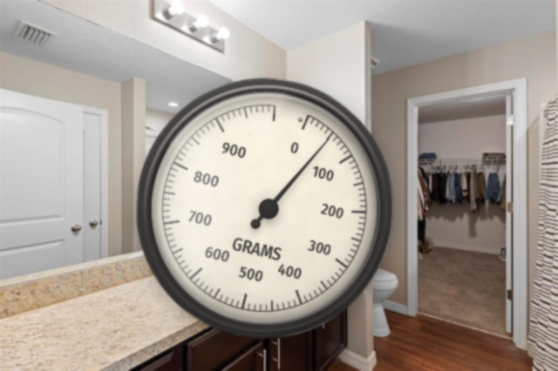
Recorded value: 50 g
